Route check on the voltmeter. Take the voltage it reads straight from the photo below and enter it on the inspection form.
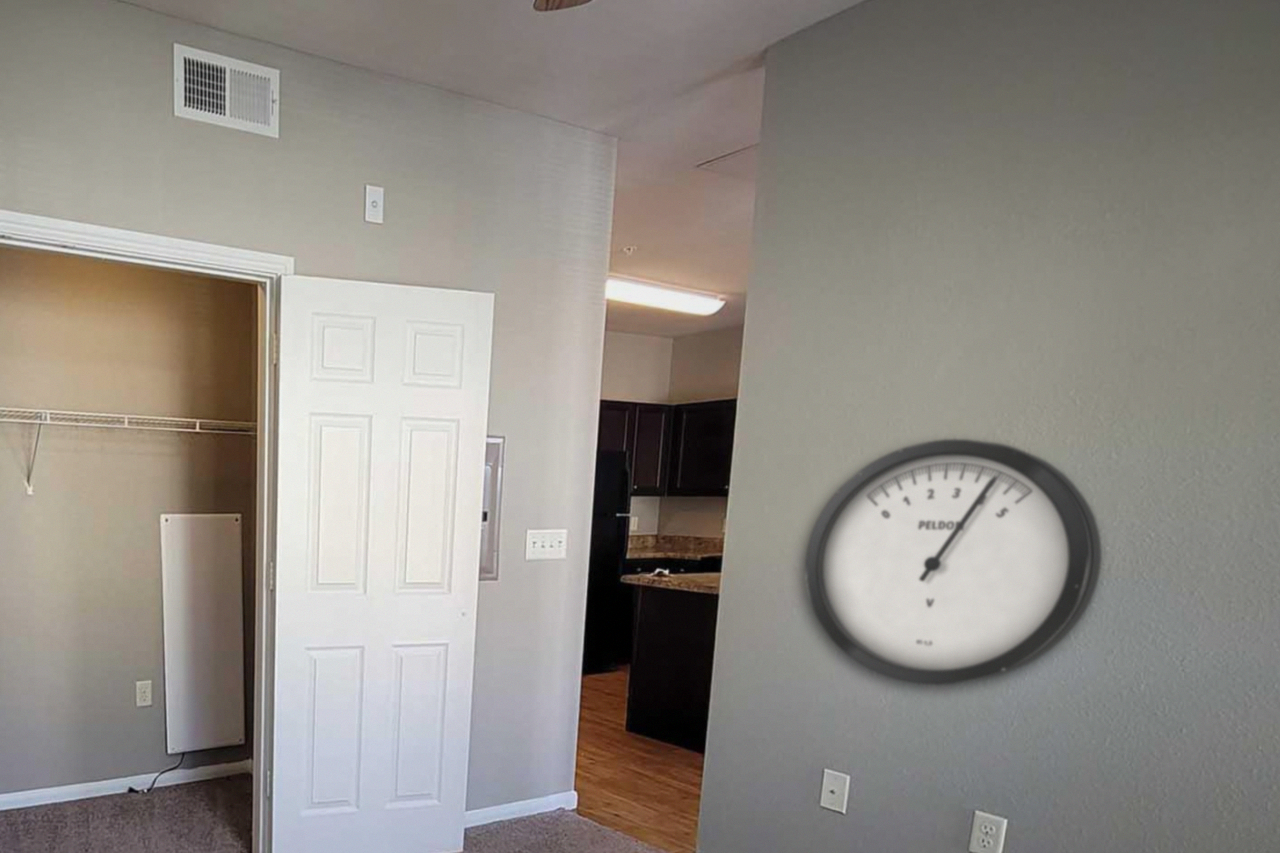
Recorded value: 4 V
